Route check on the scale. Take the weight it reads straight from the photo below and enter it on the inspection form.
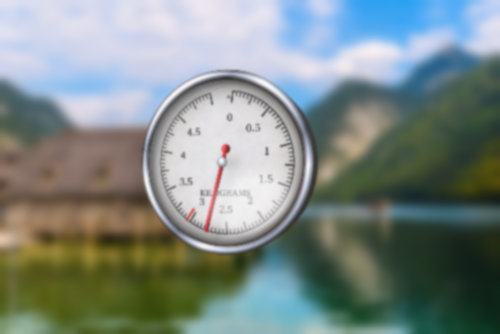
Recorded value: 2.75 kg
